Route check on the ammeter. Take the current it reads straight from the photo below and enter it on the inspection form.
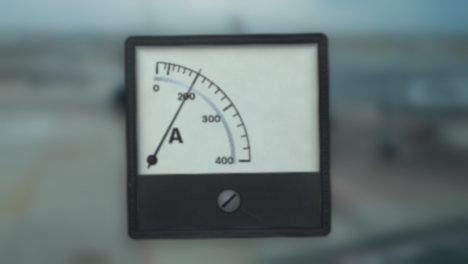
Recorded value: 200 A
